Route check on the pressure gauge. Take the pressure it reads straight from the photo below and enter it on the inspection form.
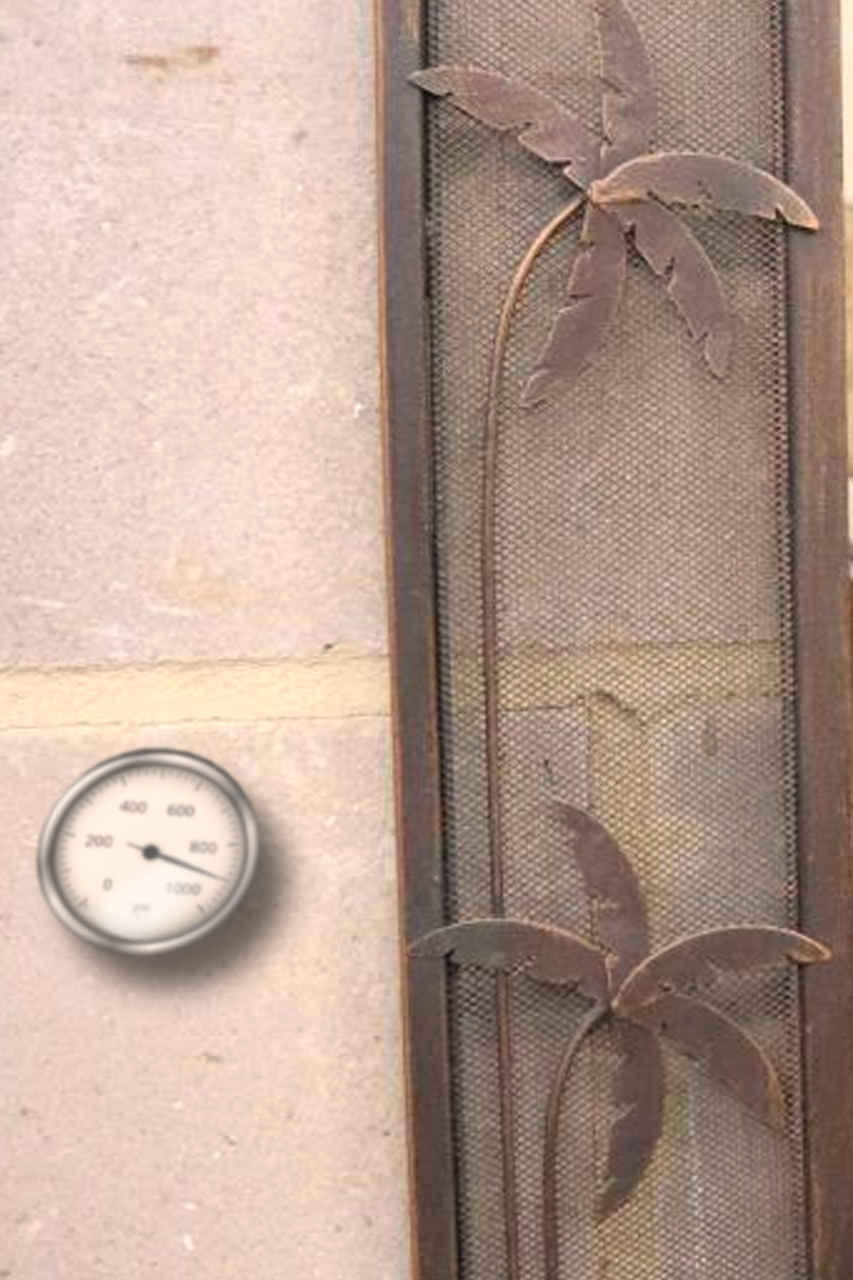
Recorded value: 900 psi
